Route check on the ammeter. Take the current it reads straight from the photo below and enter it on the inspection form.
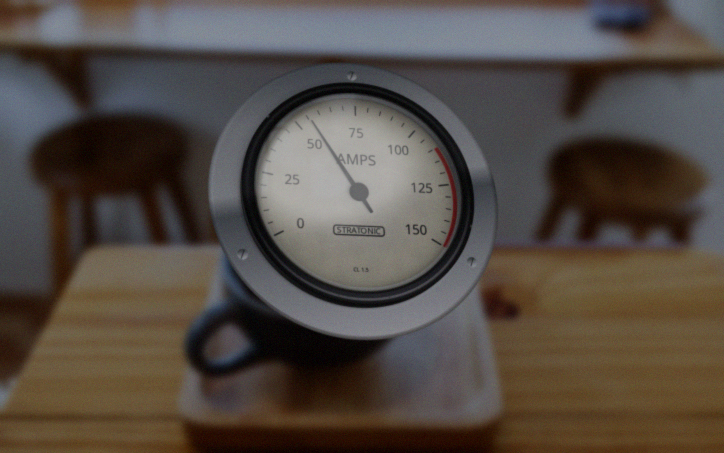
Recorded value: 55 A
